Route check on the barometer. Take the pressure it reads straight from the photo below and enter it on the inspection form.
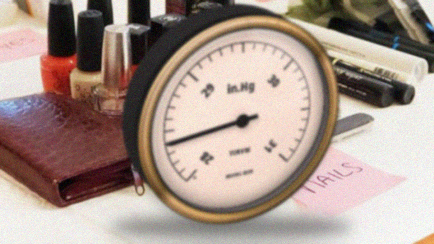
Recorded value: 28.4 inHg
